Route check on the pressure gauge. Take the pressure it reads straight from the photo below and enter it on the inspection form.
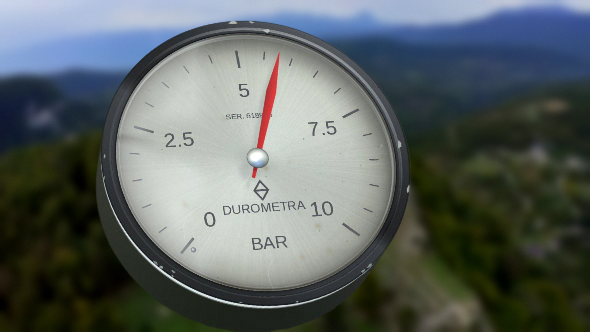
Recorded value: 5.75 bar
